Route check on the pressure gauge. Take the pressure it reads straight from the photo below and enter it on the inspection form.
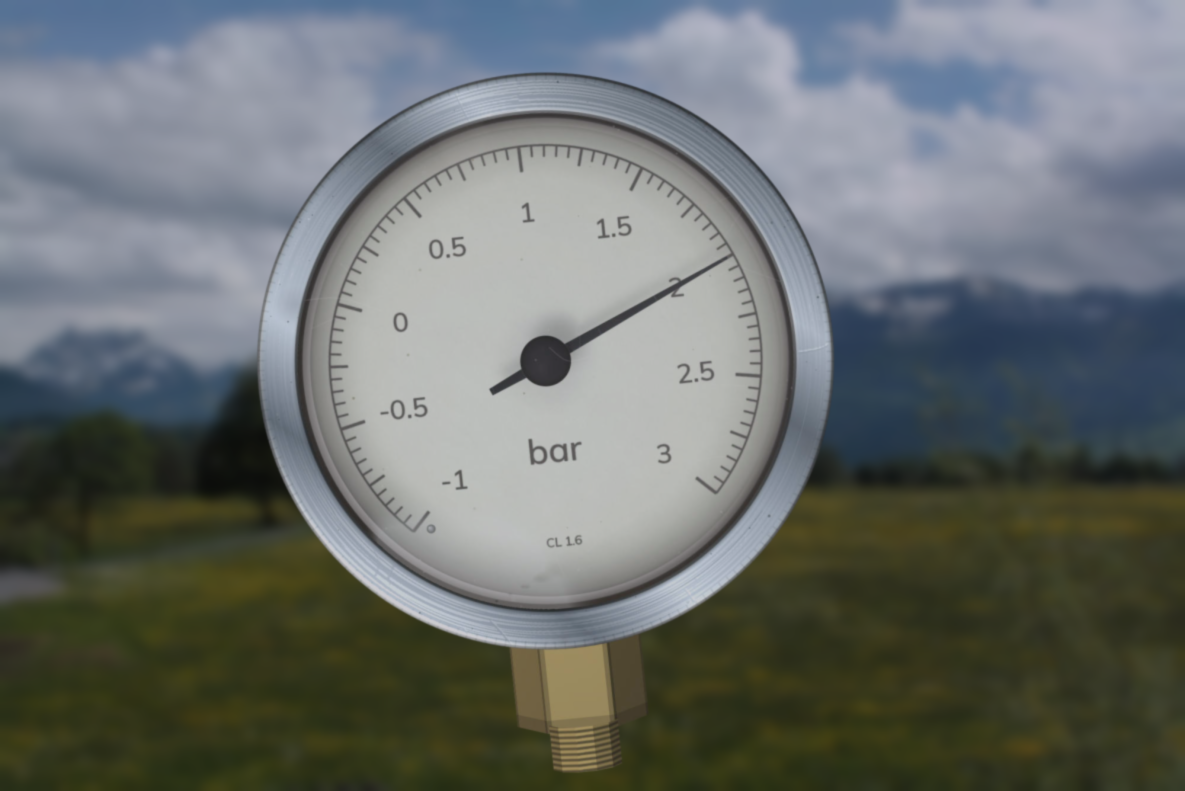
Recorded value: 2 bar
